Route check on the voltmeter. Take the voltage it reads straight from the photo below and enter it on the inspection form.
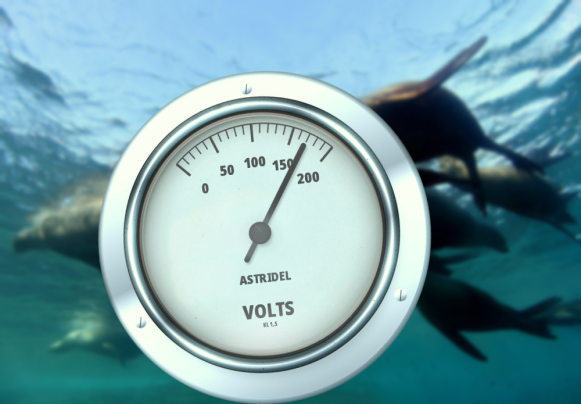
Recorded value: 170 V
